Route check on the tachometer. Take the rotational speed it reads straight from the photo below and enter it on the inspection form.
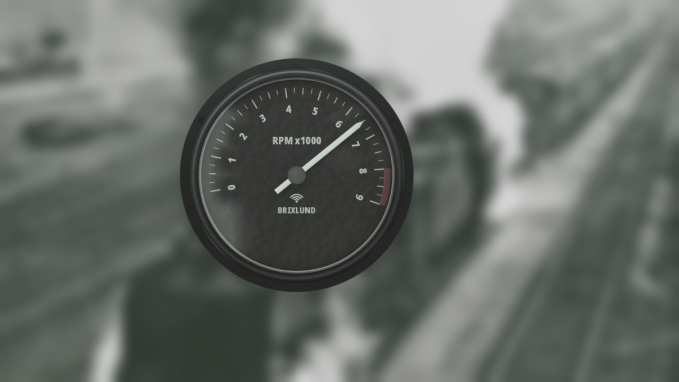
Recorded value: 6500 rpm
